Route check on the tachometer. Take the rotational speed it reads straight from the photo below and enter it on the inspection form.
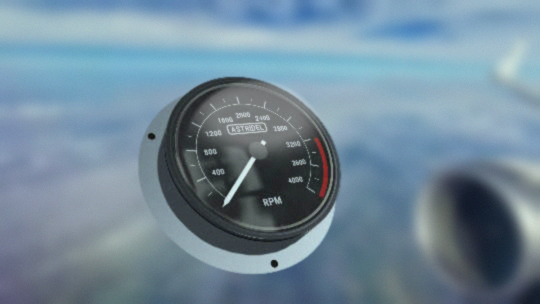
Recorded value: 0 rpm
